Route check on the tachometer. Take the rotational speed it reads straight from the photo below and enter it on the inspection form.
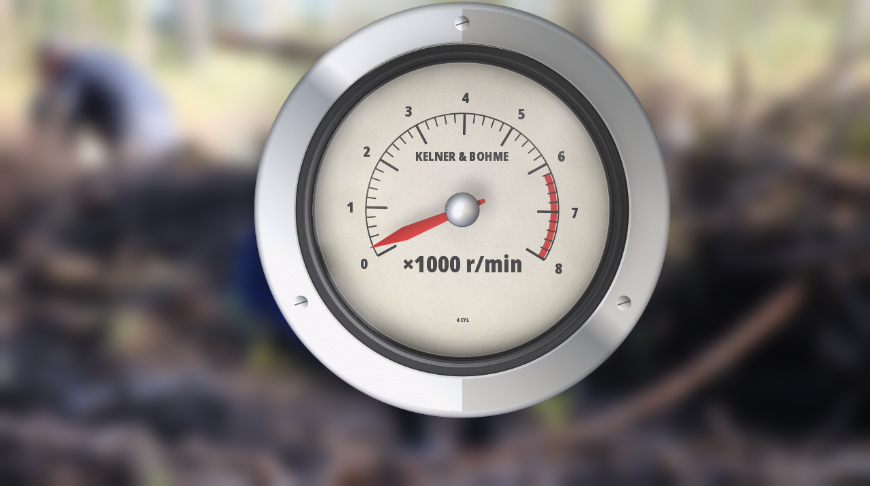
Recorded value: 200 rpm
